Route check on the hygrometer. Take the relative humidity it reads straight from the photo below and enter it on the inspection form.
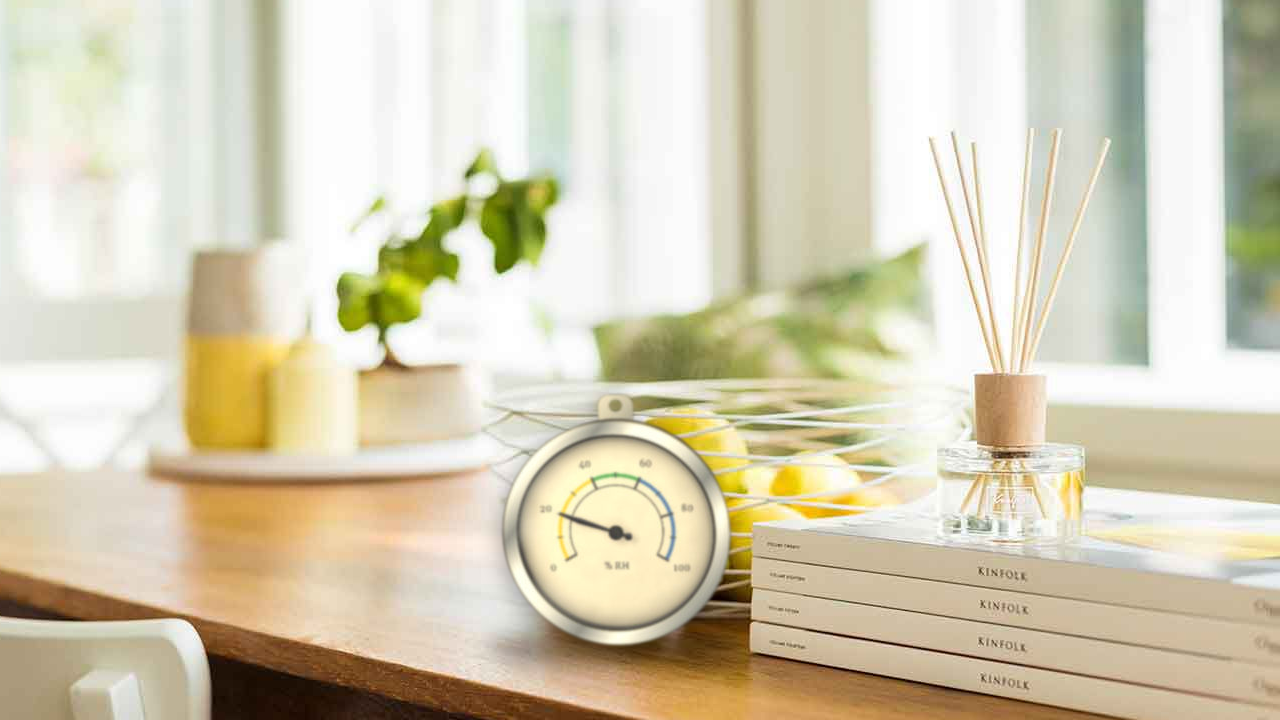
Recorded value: 20 %
